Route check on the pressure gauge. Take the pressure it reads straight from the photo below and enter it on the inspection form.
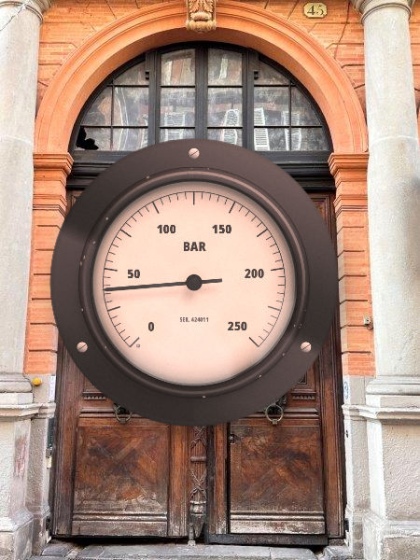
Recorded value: 37.5 bar
